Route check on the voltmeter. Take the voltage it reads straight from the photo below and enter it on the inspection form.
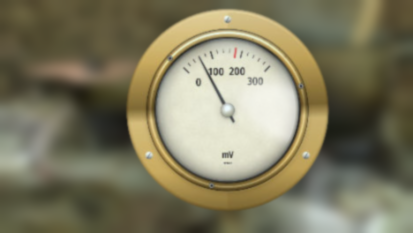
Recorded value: 60 mV
